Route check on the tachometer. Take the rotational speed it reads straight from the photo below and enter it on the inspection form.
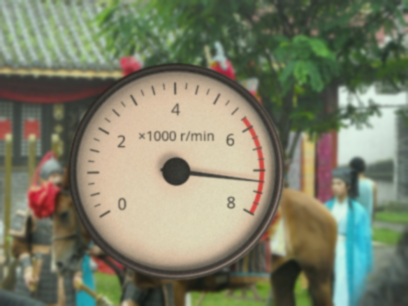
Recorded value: 7250 rpm
